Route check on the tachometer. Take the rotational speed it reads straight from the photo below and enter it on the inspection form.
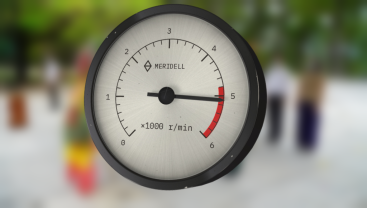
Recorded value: 5100 rpm
